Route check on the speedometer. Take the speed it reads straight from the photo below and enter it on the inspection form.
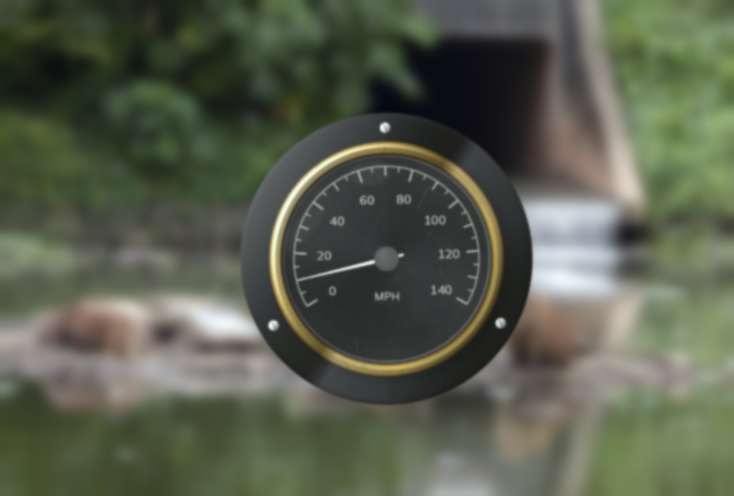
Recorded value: 10 mph
